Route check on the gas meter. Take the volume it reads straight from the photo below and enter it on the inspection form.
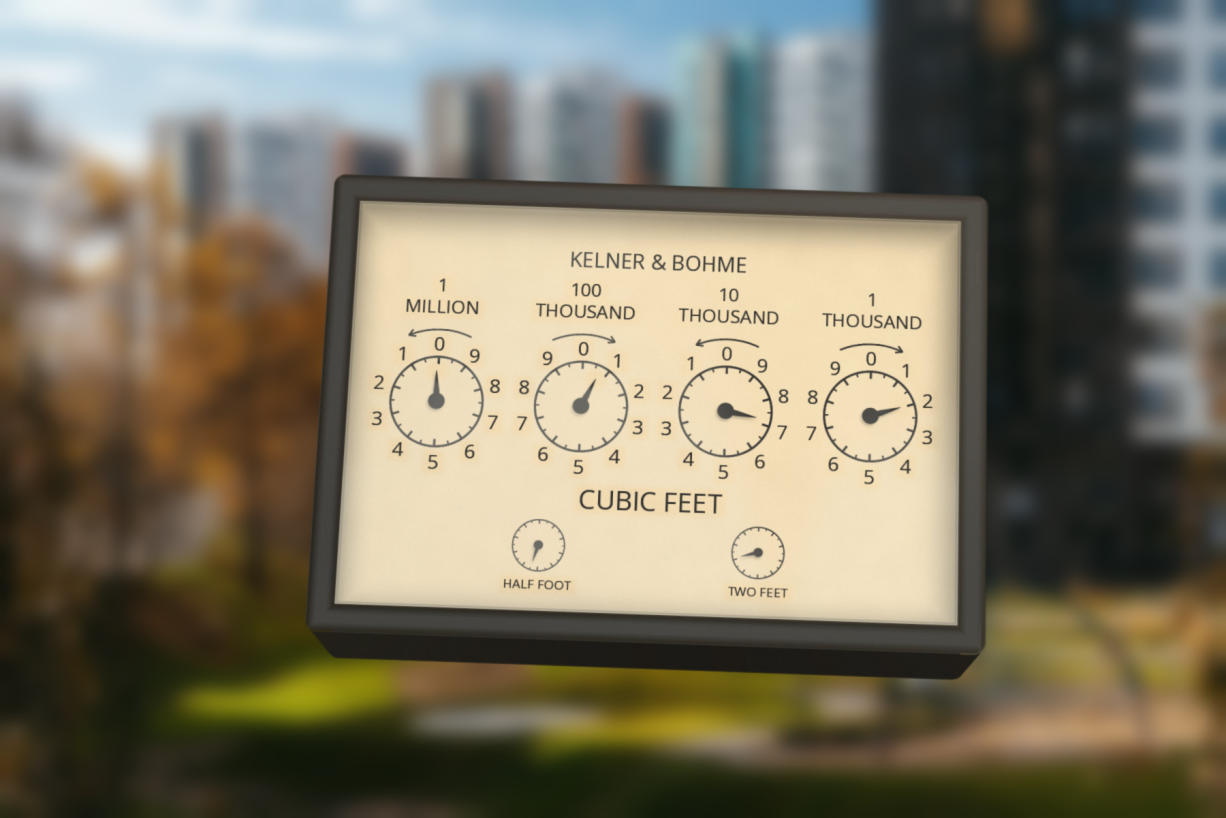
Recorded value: 7200 ft³
